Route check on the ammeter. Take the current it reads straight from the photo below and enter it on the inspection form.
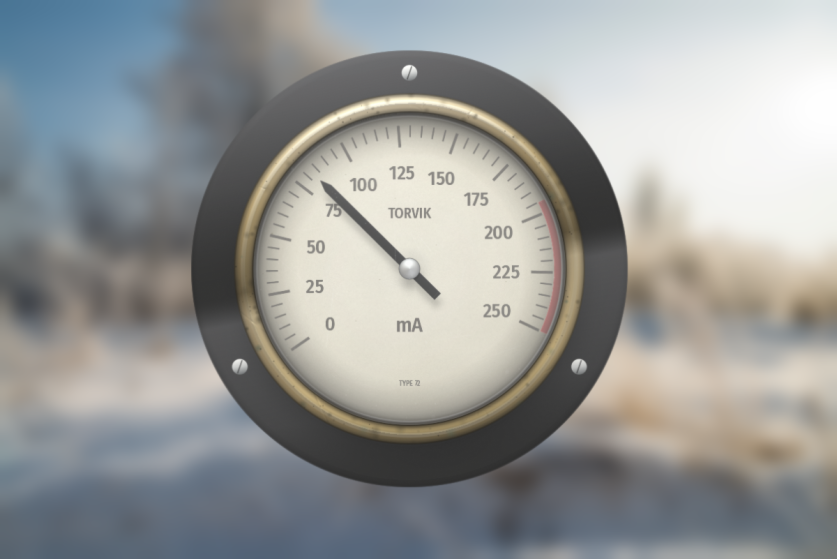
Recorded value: 82.5 mA
